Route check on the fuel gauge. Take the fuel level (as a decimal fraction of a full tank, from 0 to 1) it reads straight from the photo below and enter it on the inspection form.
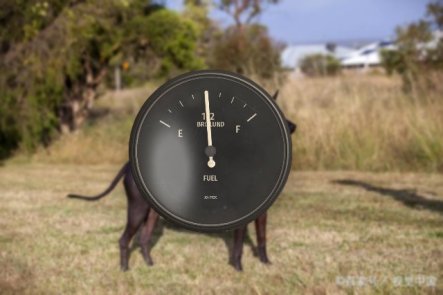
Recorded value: 0.5
